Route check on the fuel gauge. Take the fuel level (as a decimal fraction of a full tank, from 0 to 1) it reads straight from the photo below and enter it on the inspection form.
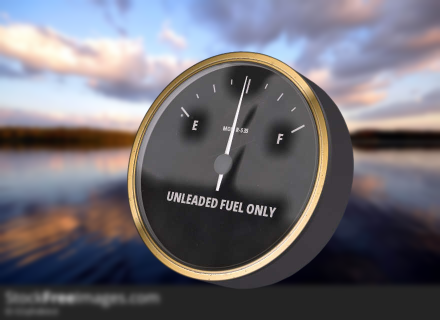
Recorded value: 0.5
